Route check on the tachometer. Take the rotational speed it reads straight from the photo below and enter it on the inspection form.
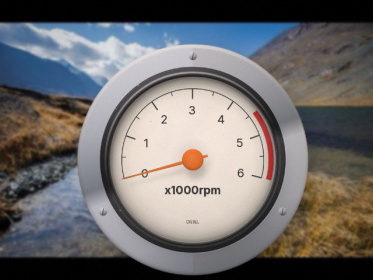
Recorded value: 0 rpm
